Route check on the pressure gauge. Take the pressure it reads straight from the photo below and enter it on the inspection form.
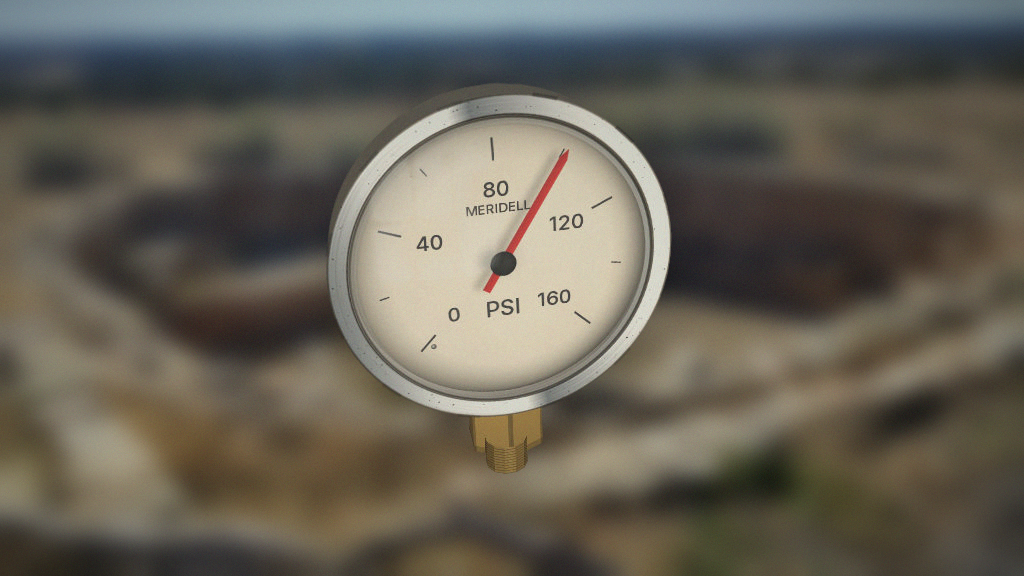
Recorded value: 100 psi
